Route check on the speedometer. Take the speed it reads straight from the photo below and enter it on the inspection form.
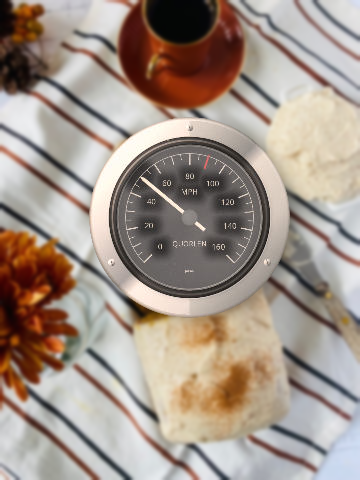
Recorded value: 50 mph
